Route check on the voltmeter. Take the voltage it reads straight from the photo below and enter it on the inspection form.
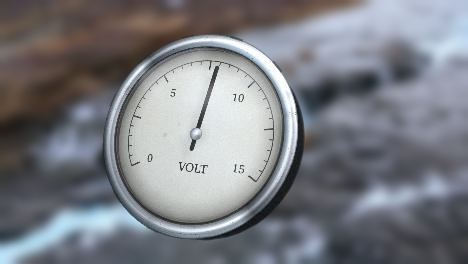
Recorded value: 8 V
